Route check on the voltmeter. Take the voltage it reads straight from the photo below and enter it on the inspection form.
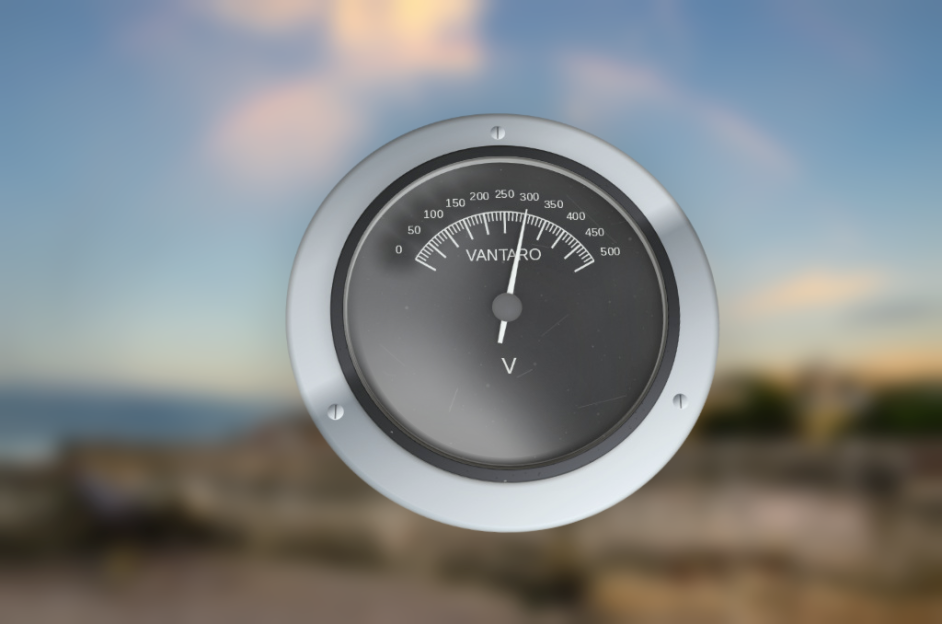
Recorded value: 300 V
